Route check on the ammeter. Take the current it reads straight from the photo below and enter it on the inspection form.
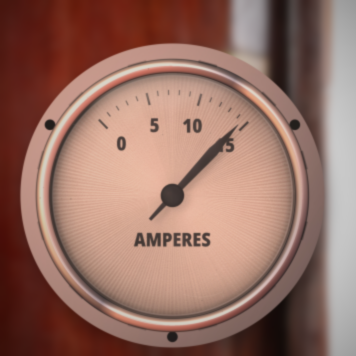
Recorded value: 14.5 A
